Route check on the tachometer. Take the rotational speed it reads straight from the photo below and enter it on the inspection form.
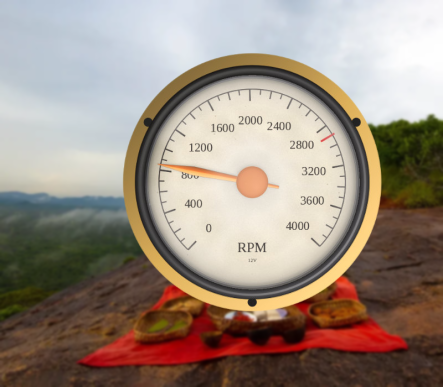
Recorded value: 850 rpm
